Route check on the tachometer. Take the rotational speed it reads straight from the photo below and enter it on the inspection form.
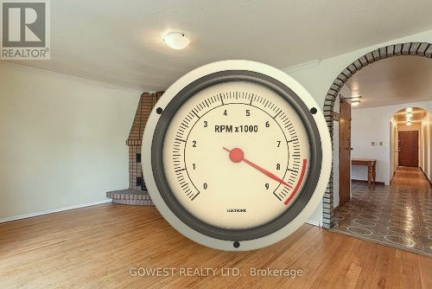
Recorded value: 8500 rpm
